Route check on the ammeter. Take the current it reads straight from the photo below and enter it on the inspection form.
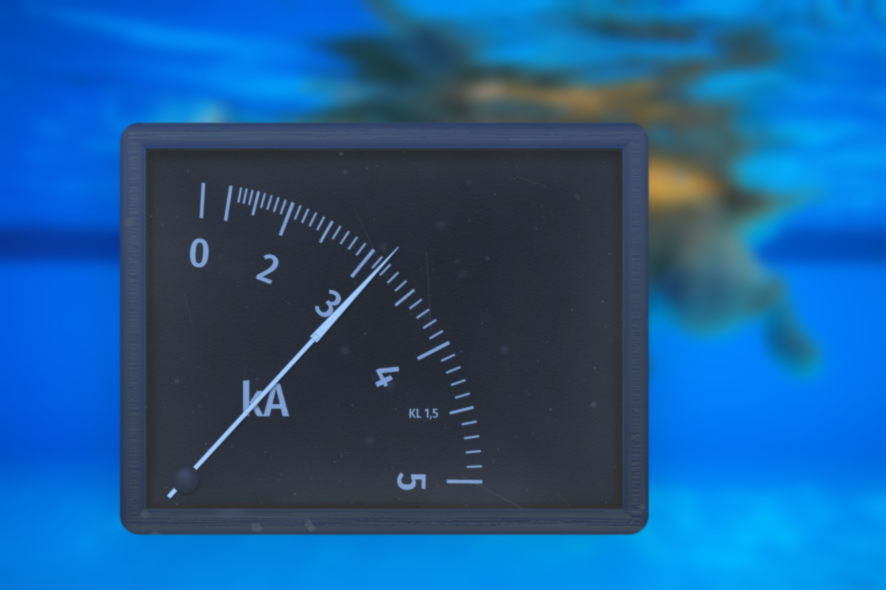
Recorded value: 3.15 kA
